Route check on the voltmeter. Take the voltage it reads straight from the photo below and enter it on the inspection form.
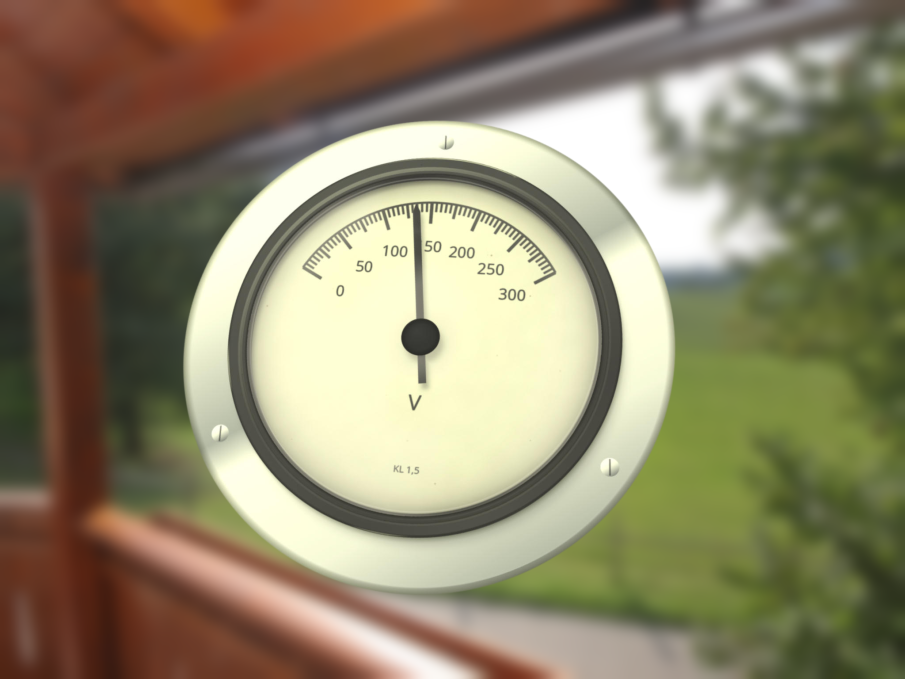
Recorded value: 135 V
